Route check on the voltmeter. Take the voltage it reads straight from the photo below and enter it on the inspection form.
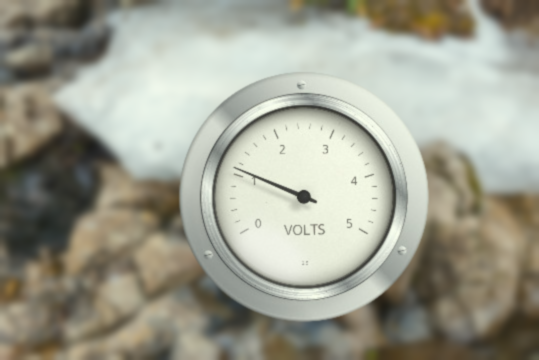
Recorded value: 1.1 V
